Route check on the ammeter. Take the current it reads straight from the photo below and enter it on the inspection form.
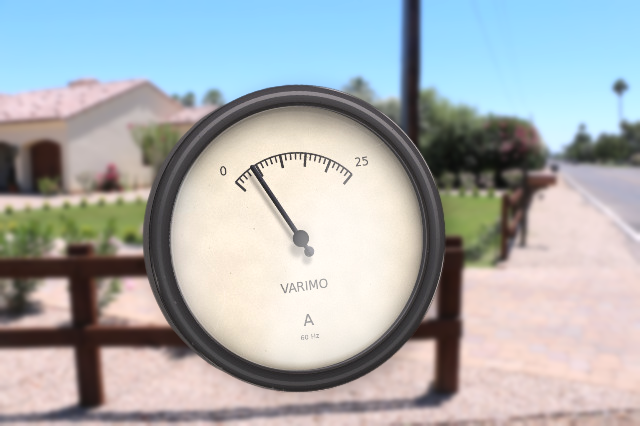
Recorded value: 4 A
